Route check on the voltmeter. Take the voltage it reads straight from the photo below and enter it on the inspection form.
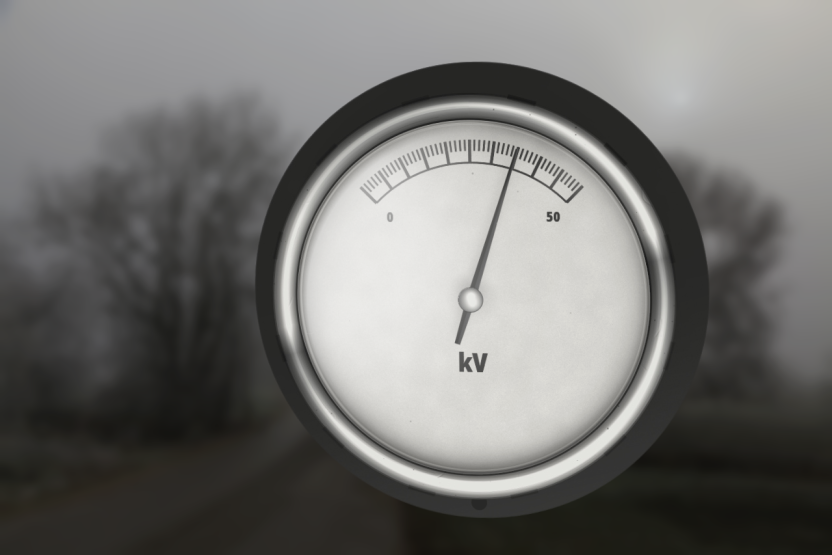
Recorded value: 35 kV
